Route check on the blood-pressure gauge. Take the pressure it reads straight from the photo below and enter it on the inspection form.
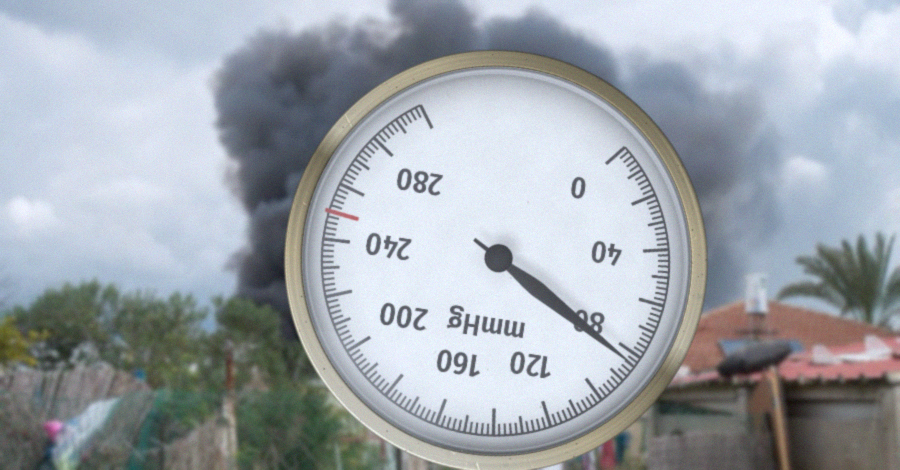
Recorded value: 84 mmHg
